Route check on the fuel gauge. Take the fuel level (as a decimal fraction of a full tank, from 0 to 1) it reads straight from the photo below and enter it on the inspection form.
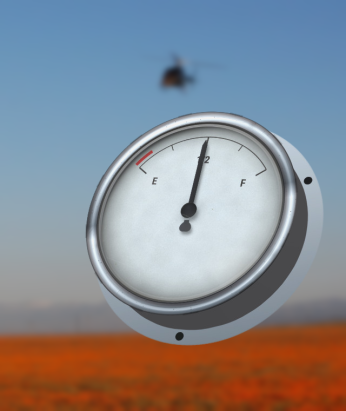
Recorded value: 0.5
